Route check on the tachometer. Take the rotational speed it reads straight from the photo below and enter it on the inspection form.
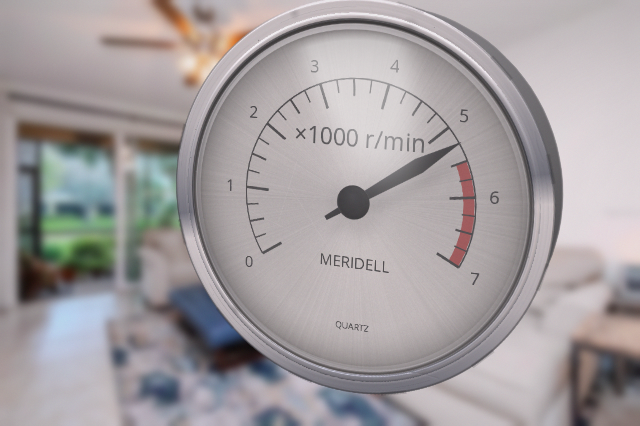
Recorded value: 5250 rpm
